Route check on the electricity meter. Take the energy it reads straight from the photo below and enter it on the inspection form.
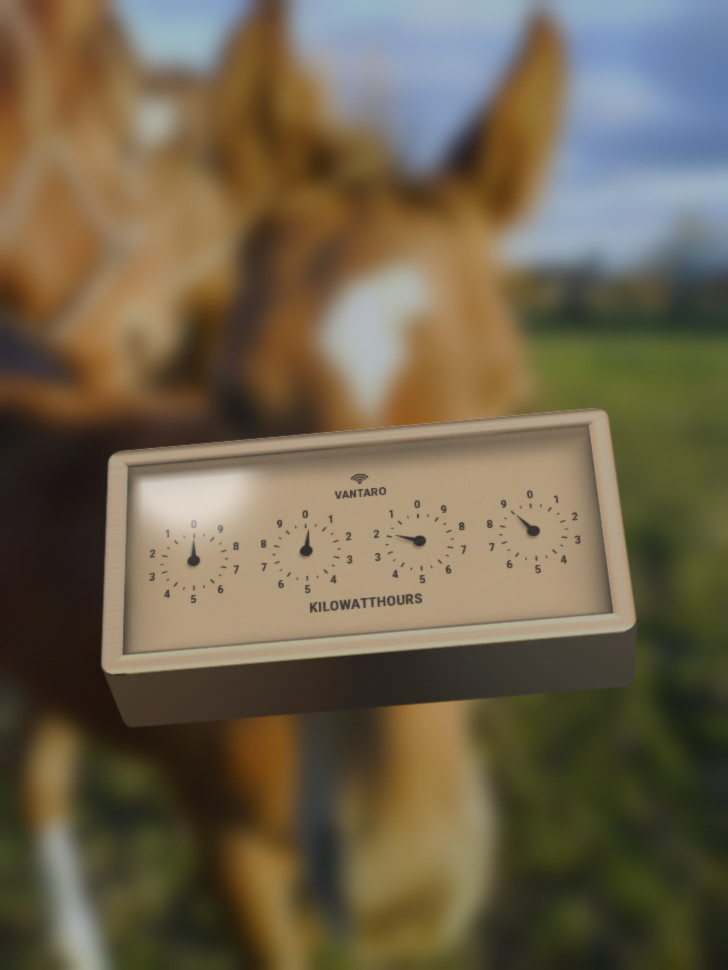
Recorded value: 19 kWh
